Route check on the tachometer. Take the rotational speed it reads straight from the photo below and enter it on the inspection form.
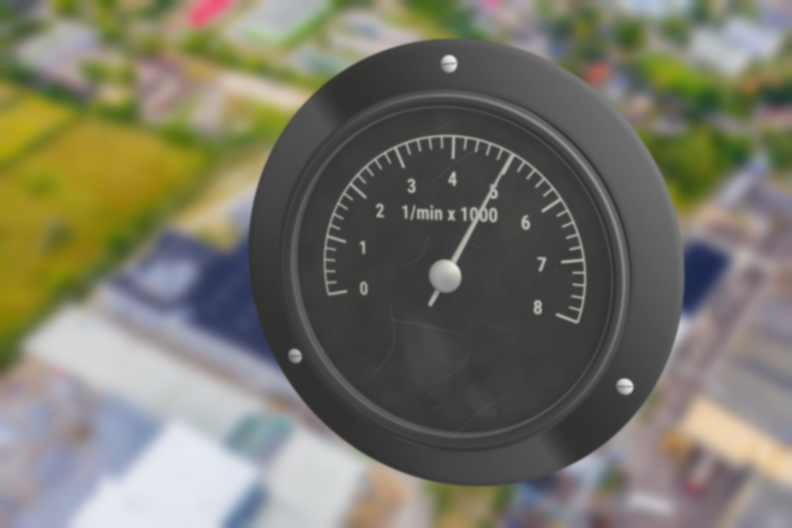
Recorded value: 5000 rpm
